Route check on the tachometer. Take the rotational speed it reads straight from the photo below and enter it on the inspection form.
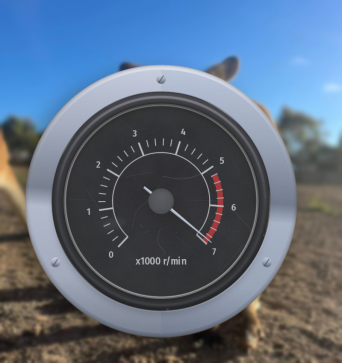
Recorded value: 6900 rpm
